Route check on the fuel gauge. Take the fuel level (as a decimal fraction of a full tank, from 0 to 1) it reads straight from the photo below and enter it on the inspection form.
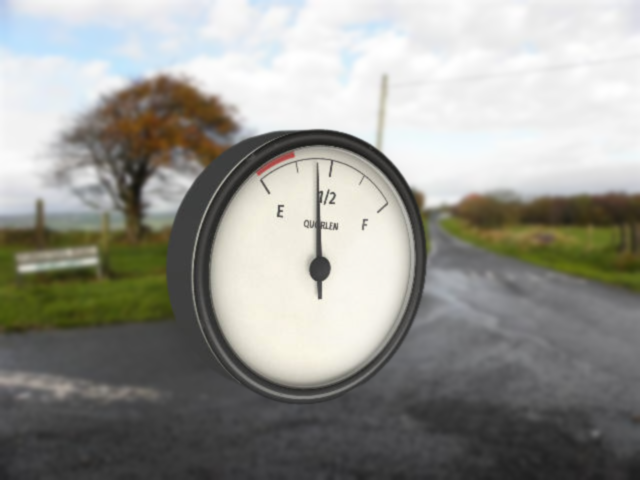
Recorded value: 0.375
